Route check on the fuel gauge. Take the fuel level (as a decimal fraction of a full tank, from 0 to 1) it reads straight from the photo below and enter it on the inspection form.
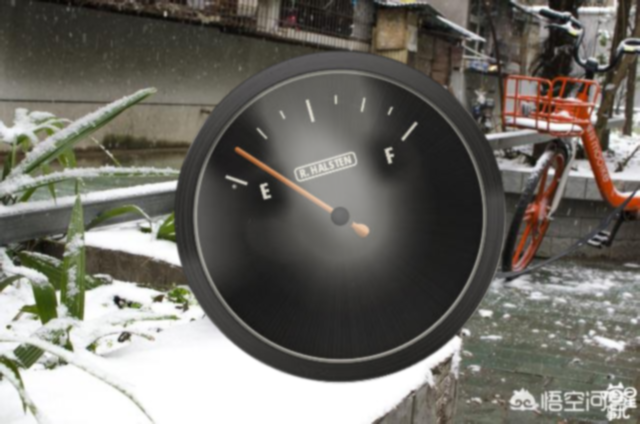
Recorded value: 0.125
